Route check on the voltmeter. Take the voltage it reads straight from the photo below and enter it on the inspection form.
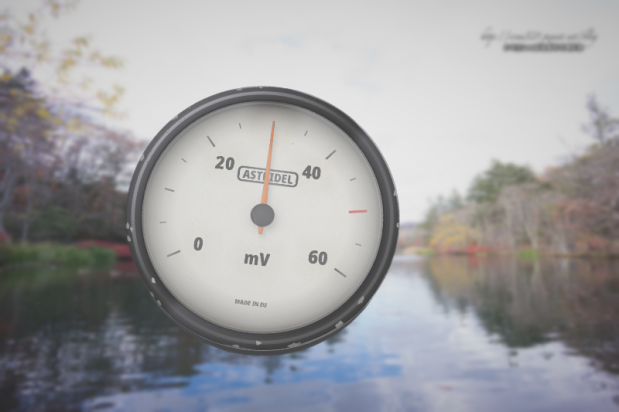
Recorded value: 30 mV
